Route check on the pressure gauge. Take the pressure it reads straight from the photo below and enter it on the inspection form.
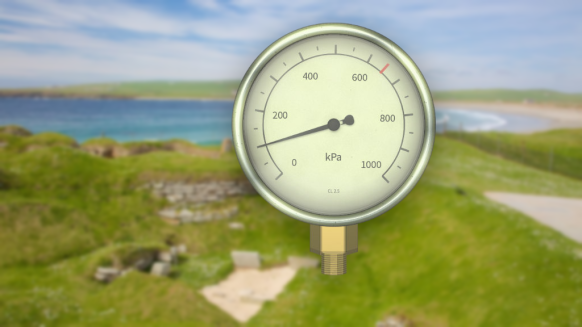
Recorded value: 100 kPa
